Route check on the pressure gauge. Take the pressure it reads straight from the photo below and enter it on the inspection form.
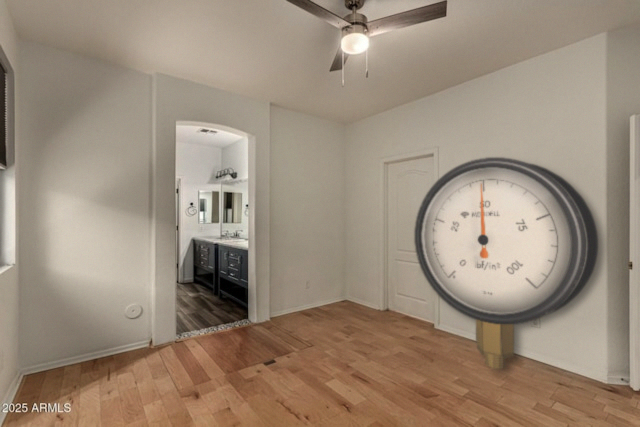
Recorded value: 50 psi
